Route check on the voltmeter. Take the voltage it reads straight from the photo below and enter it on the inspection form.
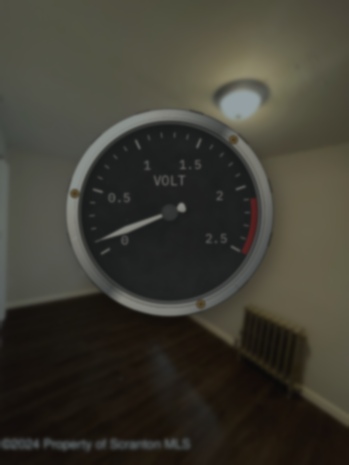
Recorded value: 0.1 V
